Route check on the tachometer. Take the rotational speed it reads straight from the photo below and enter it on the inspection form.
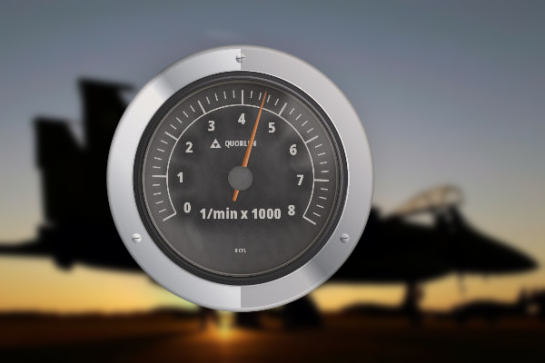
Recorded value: 4500 rpm
